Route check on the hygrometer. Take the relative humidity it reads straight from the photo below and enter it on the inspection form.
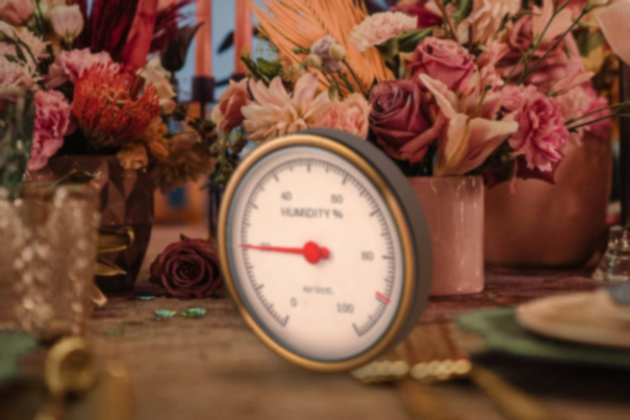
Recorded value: 20 %
